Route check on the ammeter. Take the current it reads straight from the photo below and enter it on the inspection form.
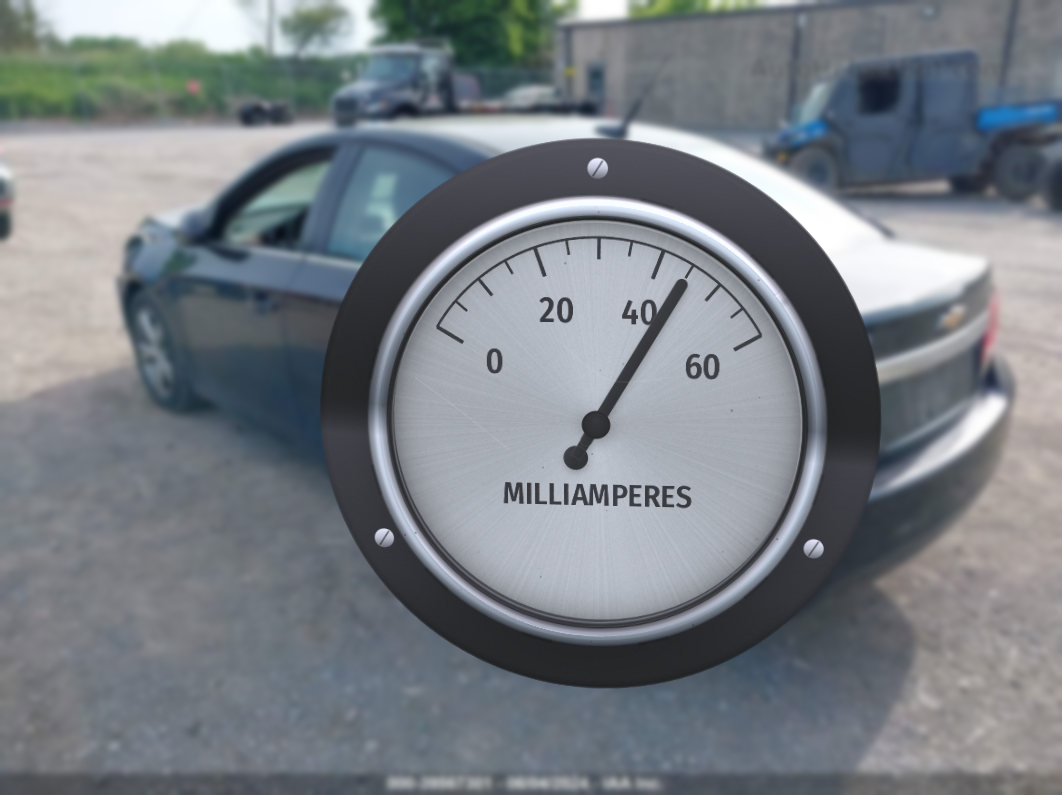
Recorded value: 45 mA
